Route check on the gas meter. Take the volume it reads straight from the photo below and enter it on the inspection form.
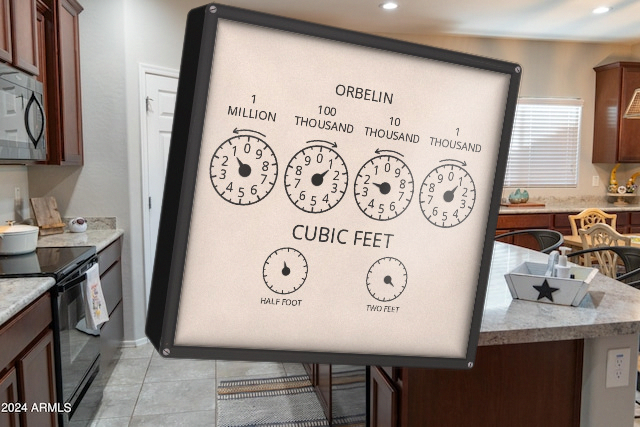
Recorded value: 112100 ft³
